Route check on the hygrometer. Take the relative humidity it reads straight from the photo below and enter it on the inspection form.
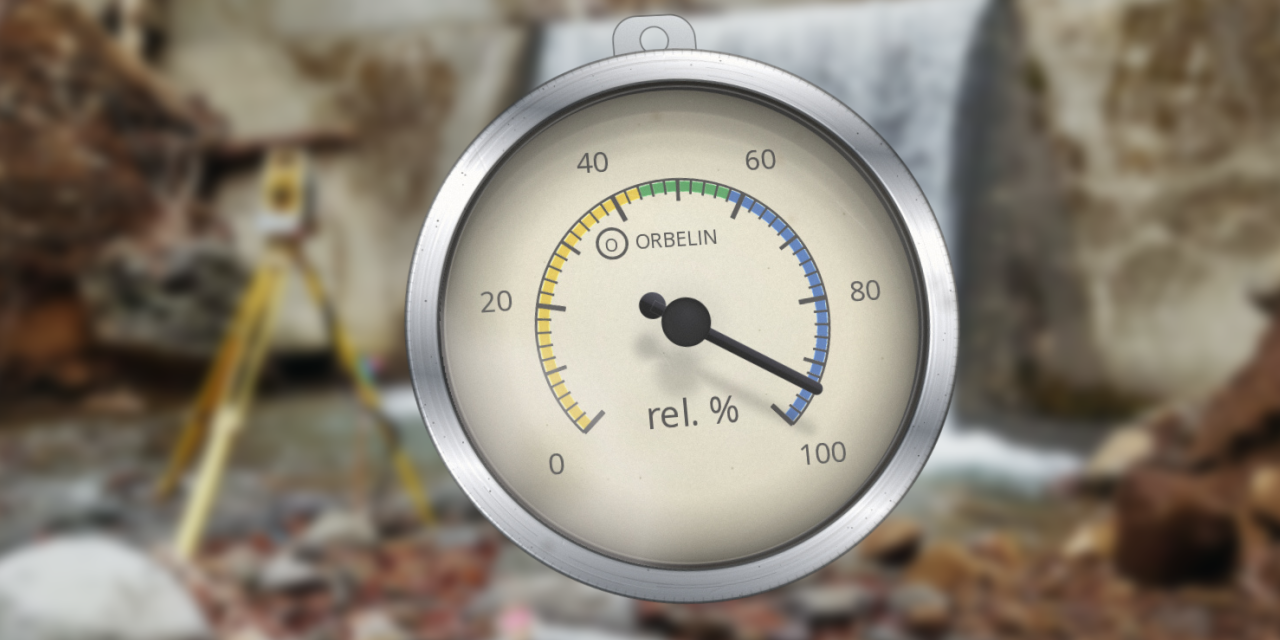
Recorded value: 94 %
